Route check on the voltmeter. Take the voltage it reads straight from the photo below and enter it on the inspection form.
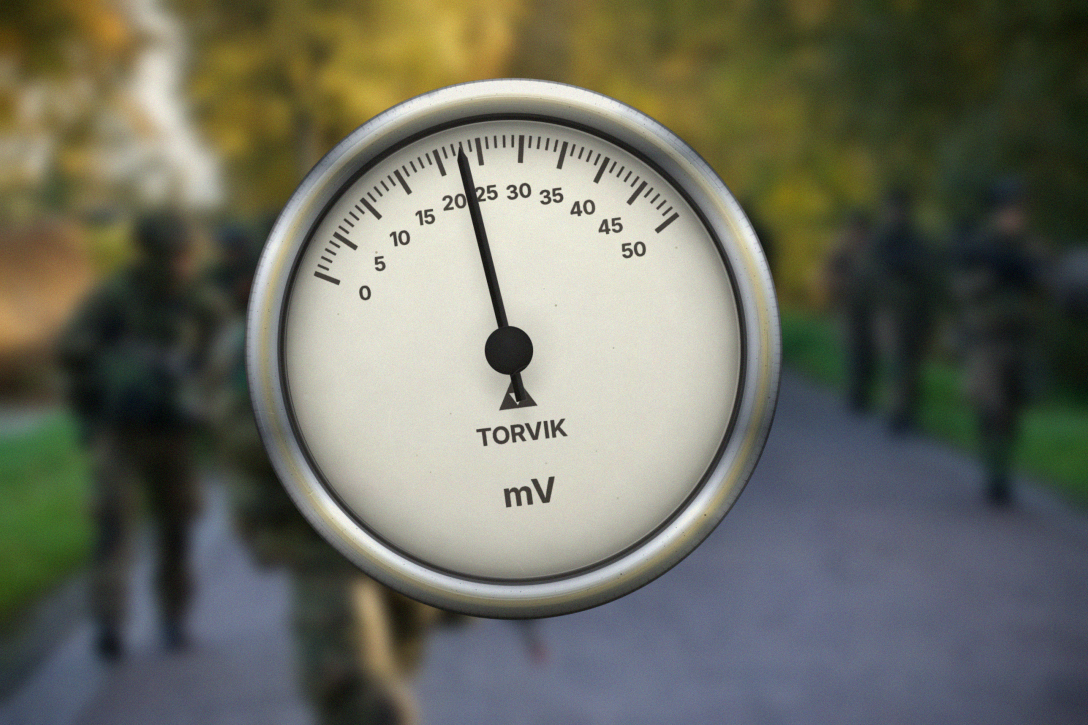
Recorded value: 23 mV
